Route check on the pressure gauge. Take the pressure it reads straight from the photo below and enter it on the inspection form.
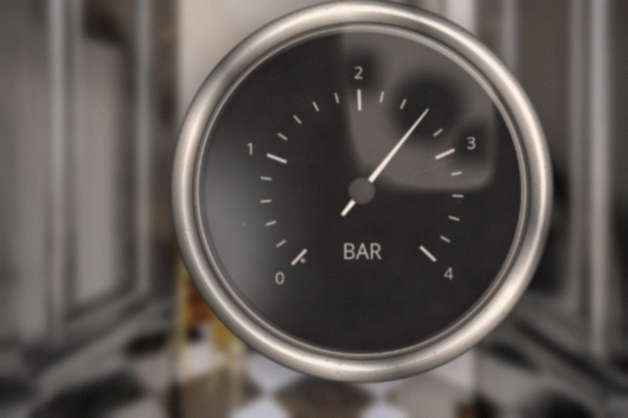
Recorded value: 2.6 bar
